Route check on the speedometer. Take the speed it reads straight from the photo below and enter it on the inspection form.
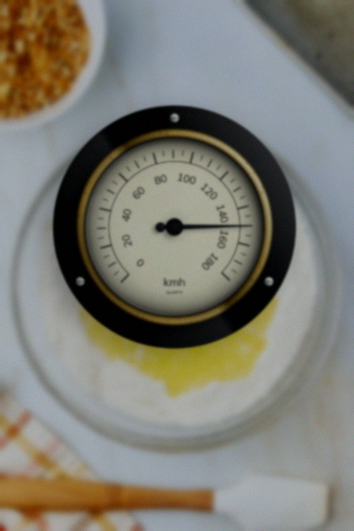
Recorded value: 150 km/h
